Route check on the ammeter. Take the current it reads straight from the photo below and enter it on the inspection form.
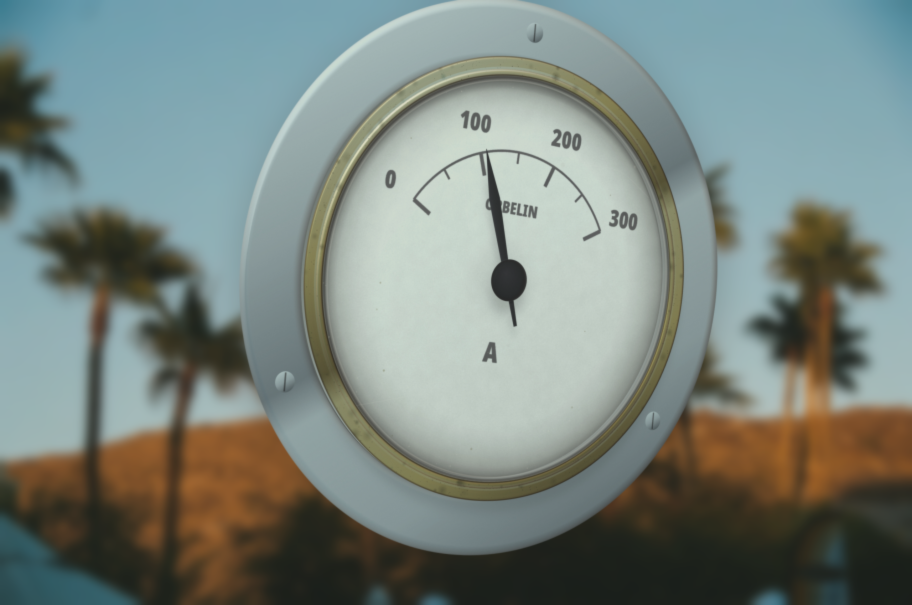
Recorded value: 100 A
